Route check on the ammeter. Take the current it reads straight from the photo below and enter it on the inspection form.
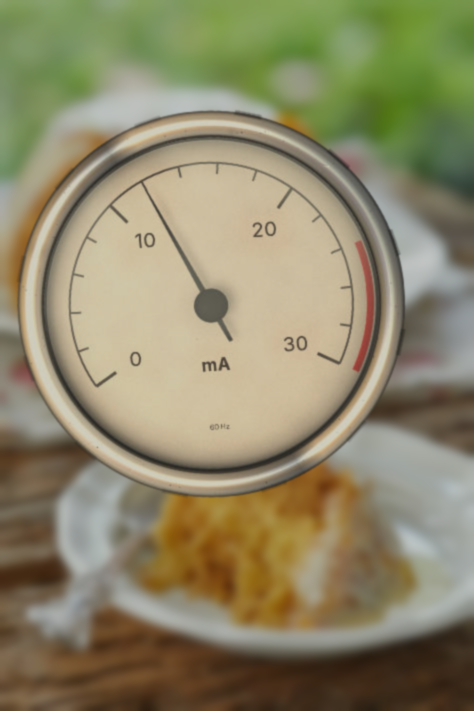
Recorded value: 12 mA
